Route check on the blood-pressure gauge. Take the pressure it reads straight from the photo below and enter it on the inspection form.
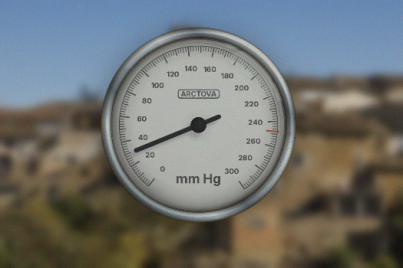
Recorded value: 30 mmHg
